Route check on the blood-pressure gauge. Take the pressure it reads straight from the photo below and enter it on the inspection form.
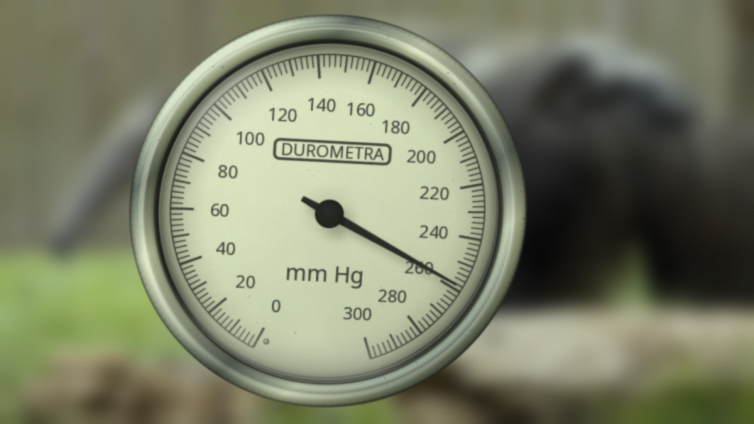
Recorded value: 258 mmHg
